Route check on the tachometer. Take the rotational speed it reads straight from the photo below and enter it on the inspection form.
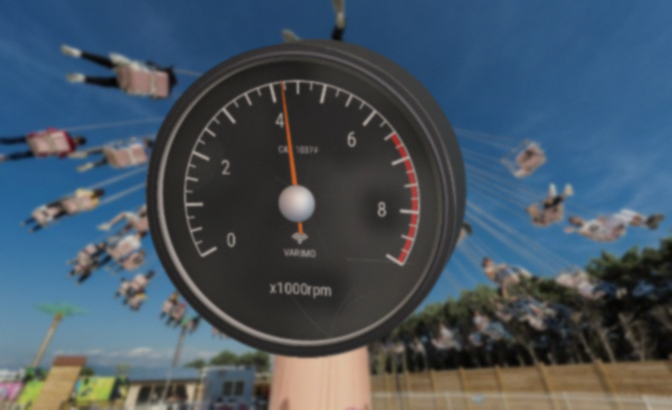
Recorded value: 4250 rpm
